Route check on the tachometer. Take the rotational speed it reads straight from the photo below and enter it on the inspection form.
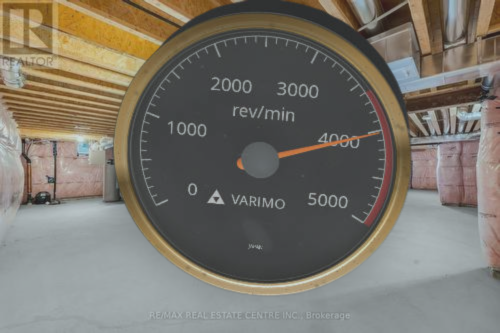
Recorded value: 4000 rpm
